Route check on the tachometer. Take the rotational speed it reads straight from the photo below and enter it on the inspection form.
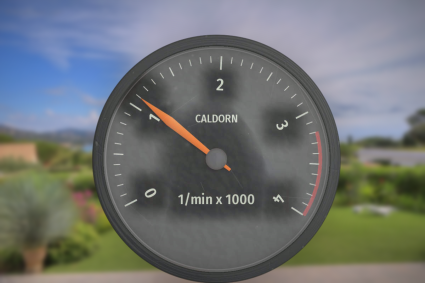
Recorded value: 1100 rpm
